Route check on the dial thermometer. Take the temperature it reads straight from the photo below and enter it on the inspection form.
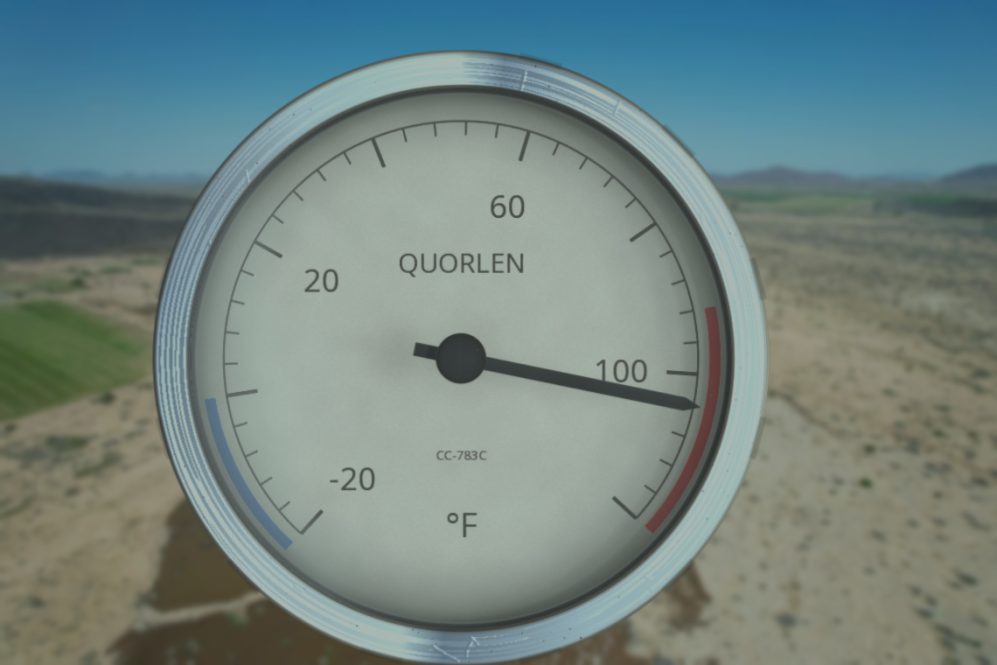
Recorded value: 104 °F
